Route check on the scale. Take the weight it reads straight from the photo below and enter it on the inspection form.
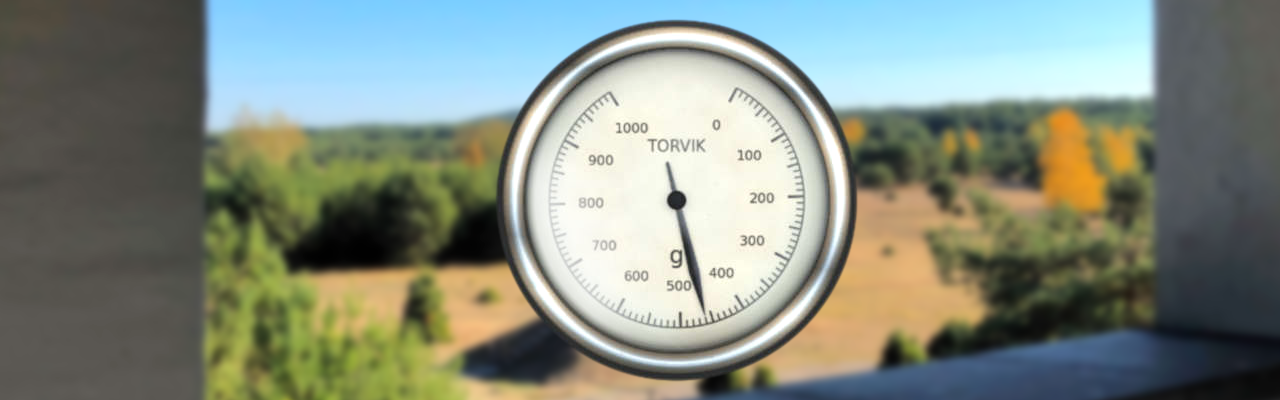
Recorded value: 460 g
